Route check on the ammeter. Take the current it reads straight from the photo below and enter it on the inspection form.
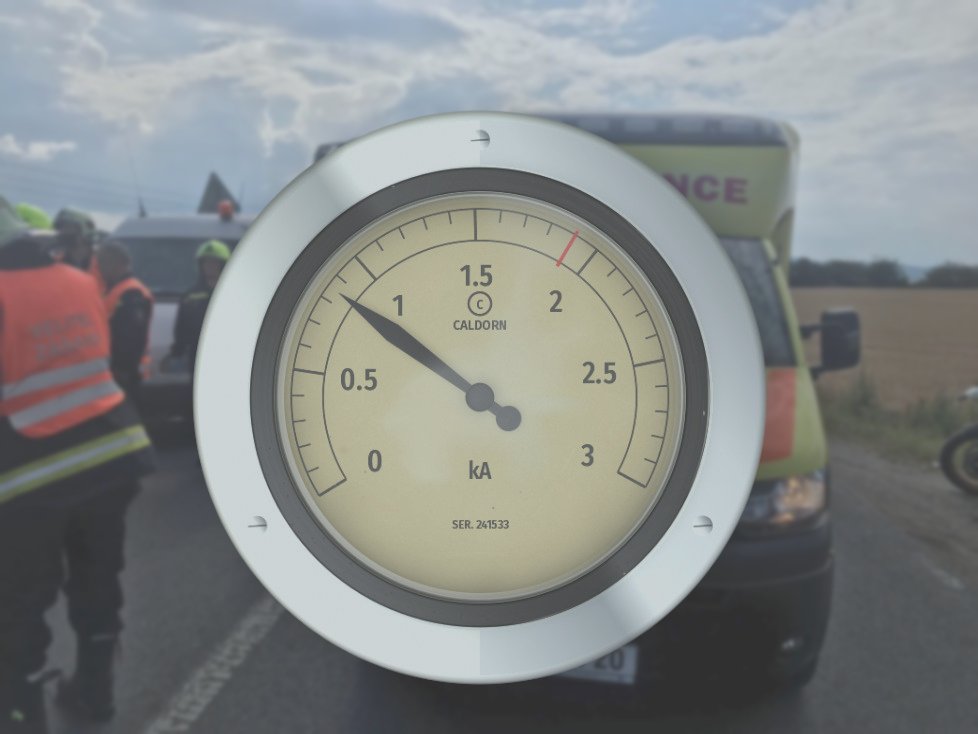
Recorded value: 0.85 kA
